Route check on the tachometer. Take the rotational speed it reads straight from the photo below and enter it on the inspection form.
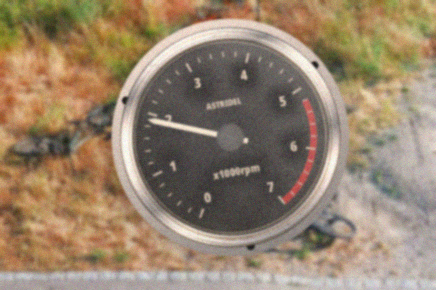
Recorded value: 1900 rpm
